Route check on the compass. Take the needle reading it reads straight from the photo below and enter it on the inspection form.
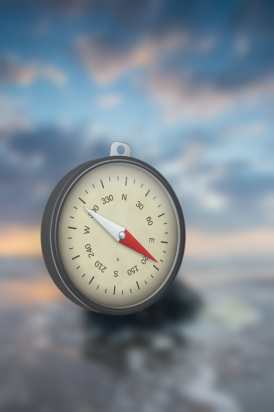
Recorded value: 115 °
